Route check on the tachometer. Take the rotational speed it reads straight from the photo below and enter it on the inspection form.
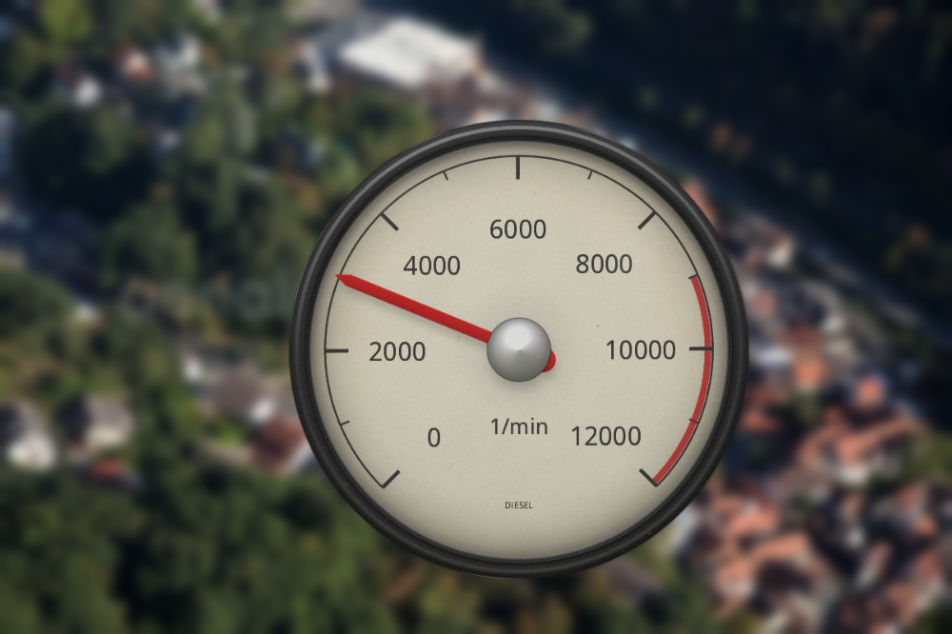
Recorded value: 3000 rpm
